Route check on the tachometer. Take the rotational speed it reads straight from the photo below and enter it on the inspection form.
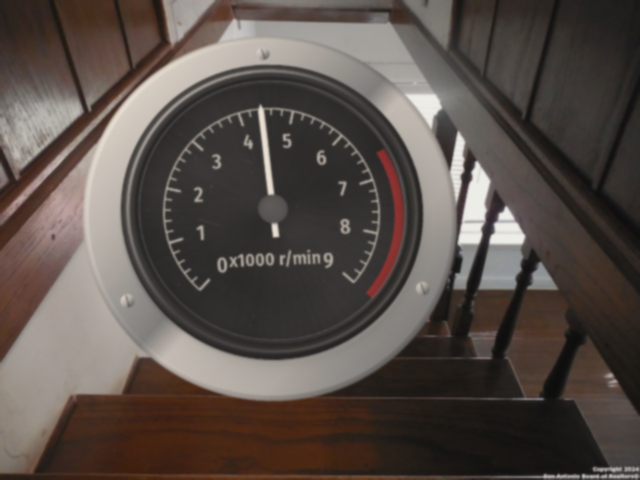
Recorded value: 4400 rpm
